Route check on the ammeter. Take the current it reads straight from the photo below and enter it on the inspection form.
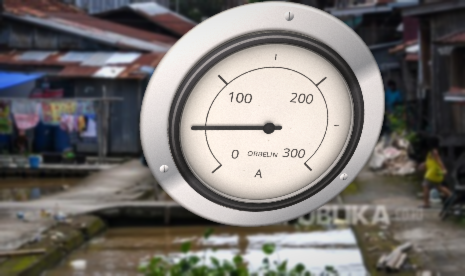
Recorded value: 50 A
